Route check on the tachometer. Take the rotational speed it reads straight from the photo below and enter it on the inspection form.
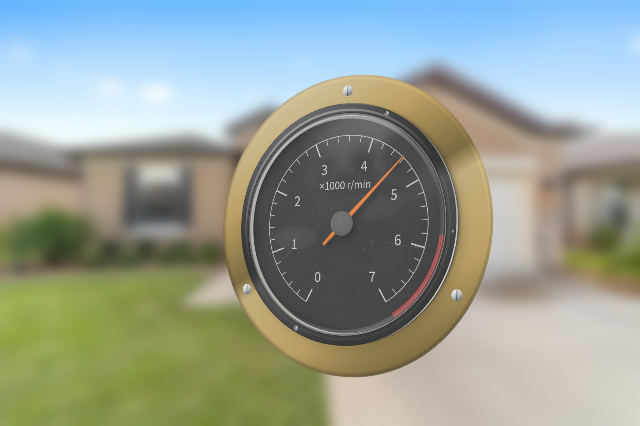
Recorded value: 4600 rpm
